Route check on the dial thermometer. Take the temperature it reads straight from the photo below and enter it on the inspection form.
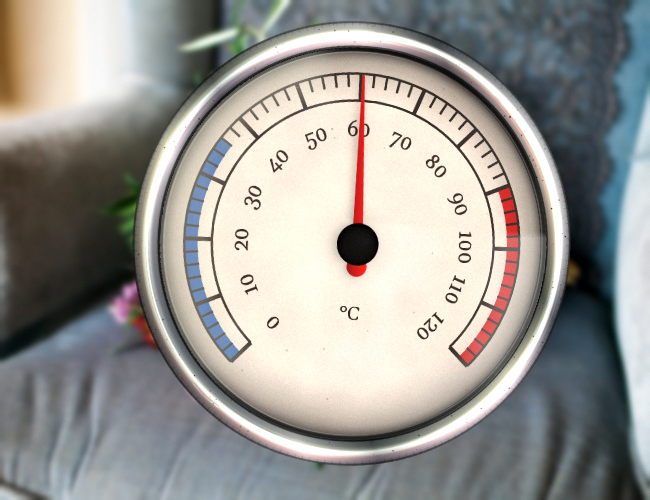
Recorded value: 60 °C
